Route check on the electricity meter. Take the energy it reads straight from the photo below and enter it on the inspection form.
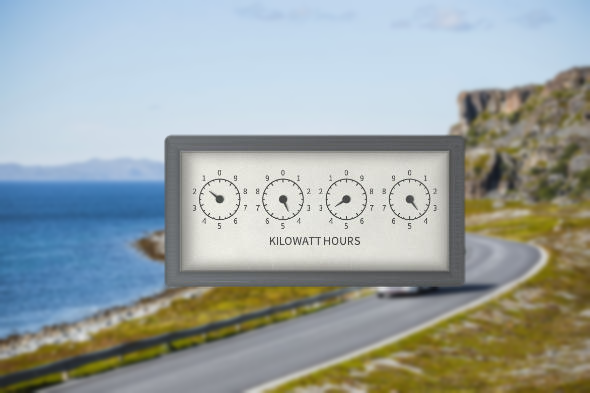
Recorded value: 1434 kWh
